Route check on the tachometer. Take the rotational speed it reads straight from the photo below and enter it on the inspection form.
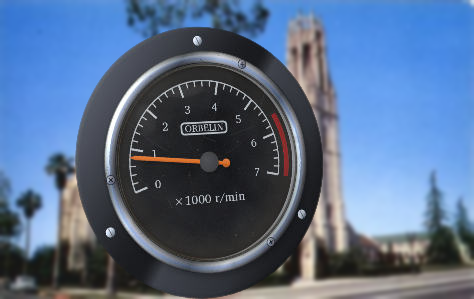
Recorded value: 800 rpm
